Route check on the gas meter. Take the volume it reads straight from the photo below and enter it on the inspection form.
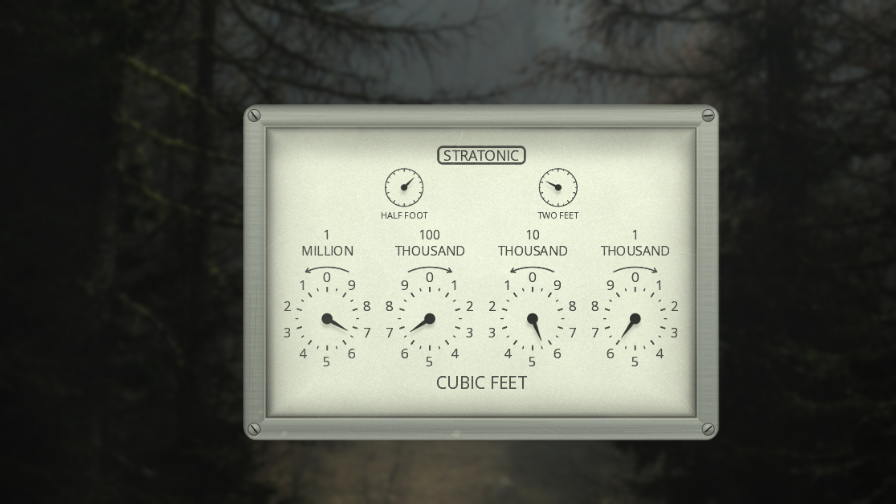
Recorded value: 665600 ft³
